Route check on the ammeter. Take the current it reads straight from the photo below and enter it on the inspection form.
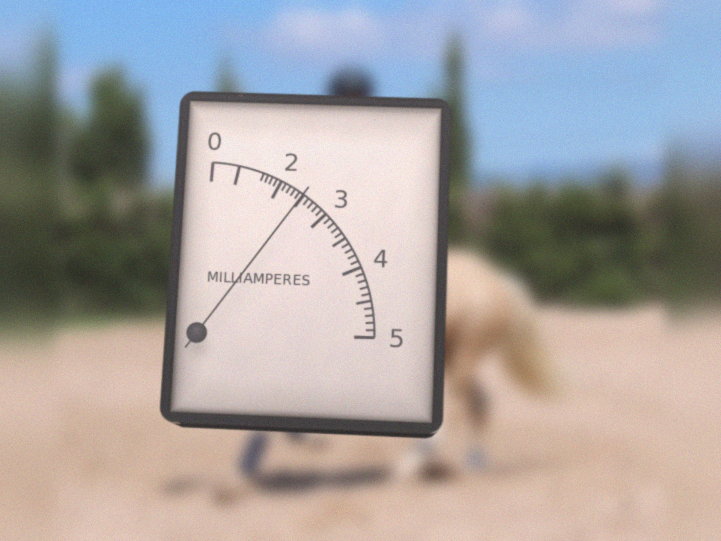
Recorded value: 2.5 mA
